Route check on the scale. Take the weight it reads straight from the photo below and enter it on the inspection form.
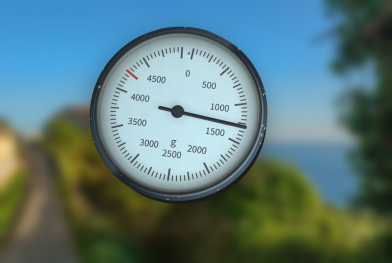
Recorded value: 1300 g
